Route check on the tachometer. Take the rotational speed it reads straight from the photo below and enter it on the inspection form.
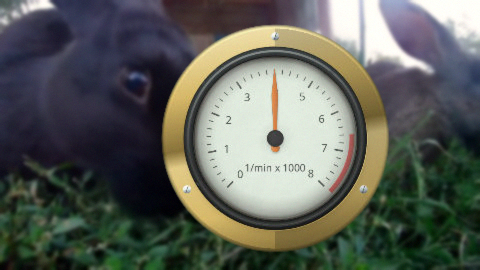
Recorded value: 4000 rpm
